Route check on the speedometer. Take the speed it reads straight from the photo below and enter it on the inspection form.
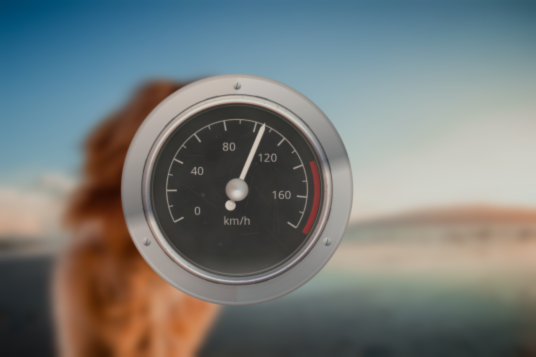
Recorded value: 105 km/h
